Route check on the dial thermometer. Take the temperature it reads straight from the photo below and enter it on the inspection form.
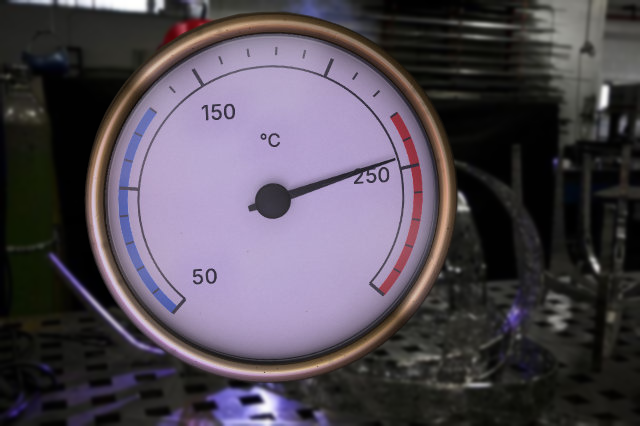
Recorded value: 245 °C
